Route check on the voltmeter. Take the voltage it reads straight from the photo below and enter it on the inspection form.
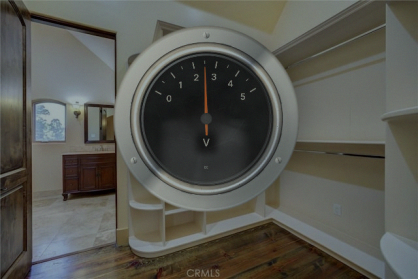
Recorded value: 2.5 V
